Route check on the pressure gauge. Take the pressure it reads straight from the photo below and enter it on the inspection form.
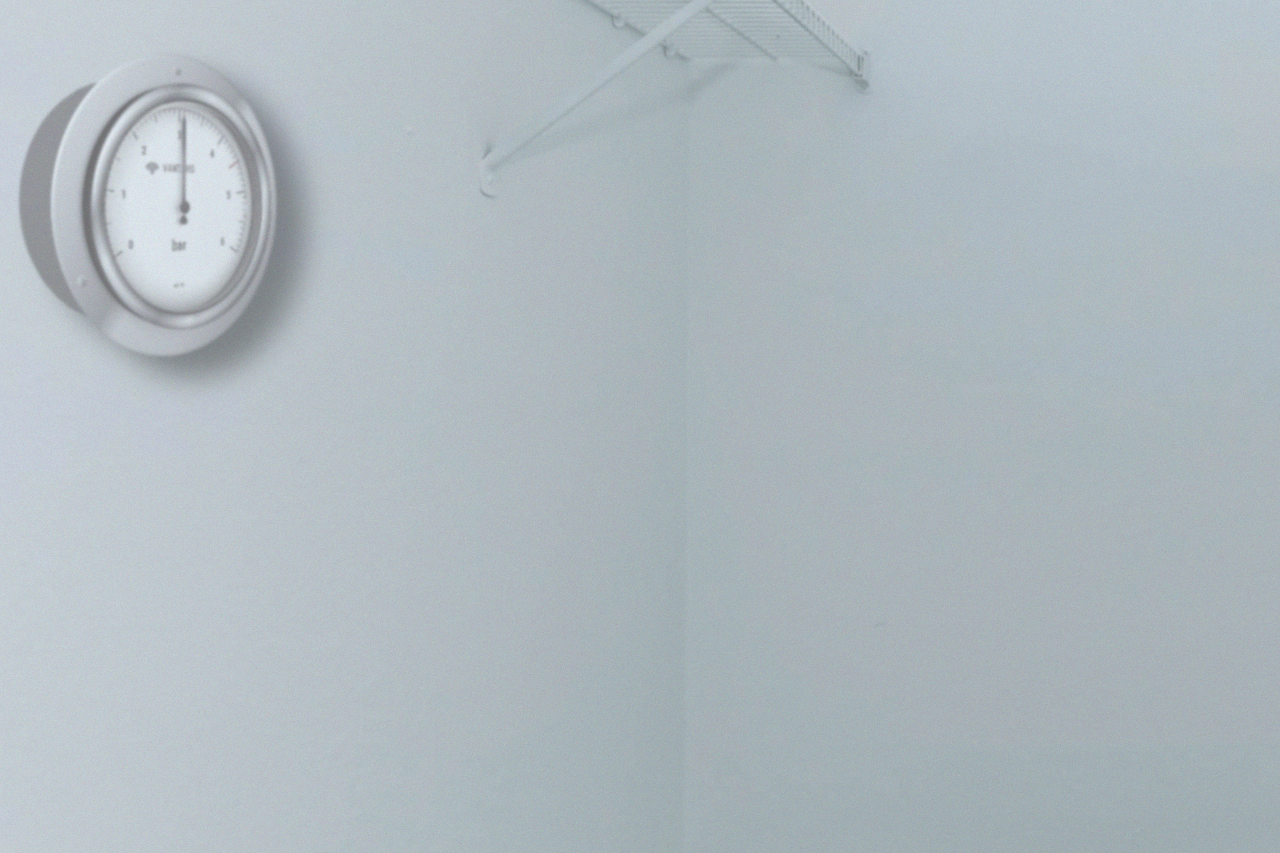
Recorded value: 3 bar
